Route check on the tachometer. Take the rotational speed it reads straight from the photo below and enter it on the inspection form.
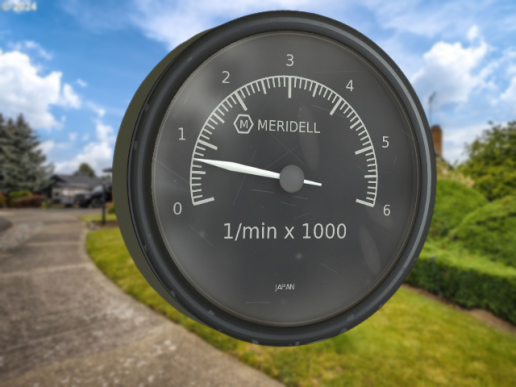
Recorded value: 700 rpm
